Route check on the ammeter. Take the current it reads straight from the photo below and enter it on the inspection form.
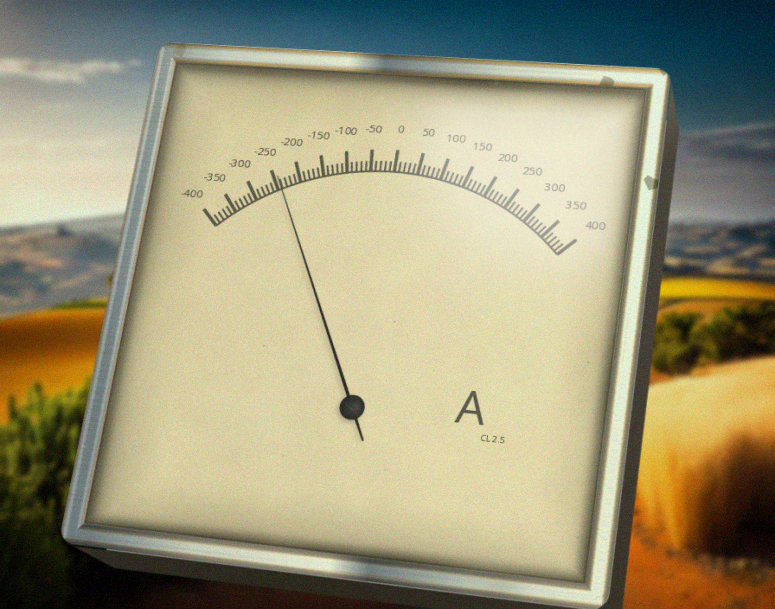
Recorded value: -240 A
